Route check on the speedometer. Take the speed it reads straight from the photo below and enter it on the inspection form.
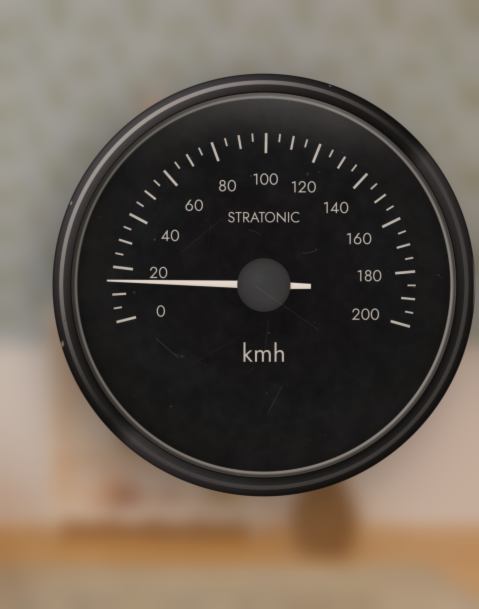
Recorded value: 15 km/h
